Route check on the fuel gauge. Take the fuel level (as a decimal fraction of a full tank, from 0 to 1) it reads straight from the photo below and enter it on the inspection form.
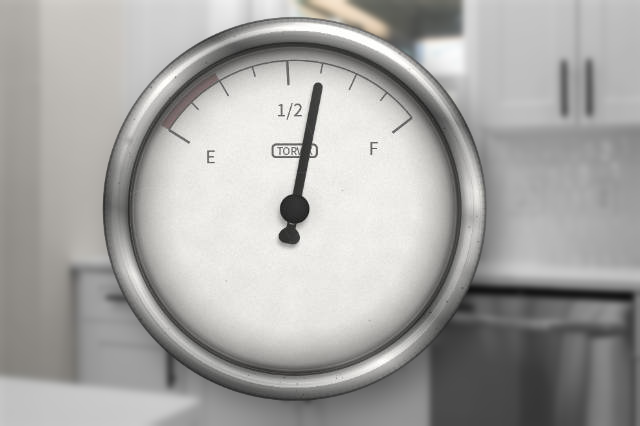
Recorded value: 0.625
